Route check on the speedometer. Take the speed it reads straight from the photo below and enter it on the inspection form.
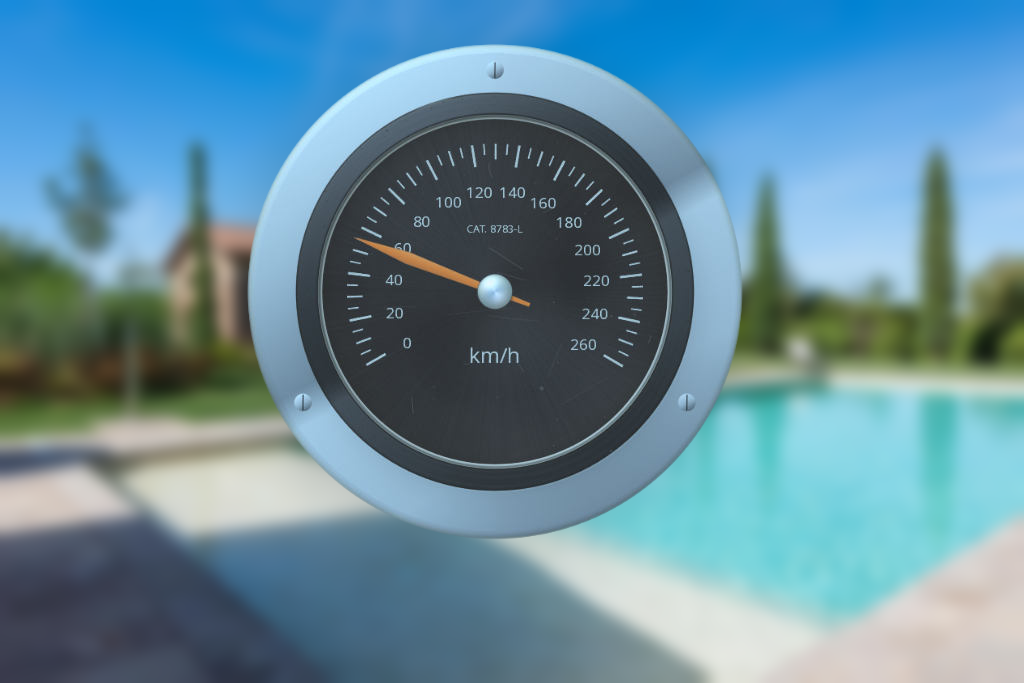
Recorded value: 55 km/h
